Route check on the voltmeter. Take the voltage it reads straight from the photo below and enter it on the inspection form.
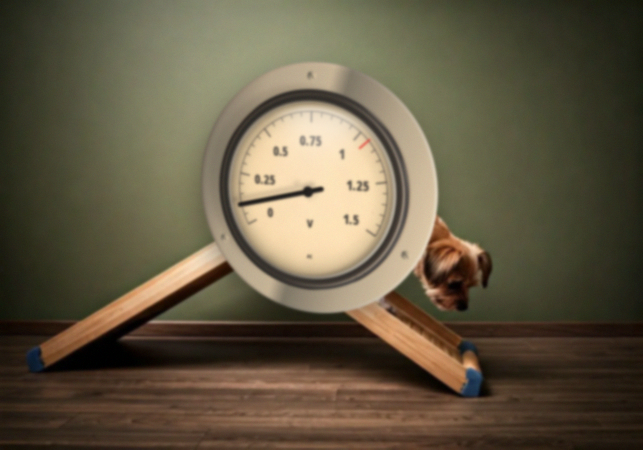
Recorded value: 0.1 V
